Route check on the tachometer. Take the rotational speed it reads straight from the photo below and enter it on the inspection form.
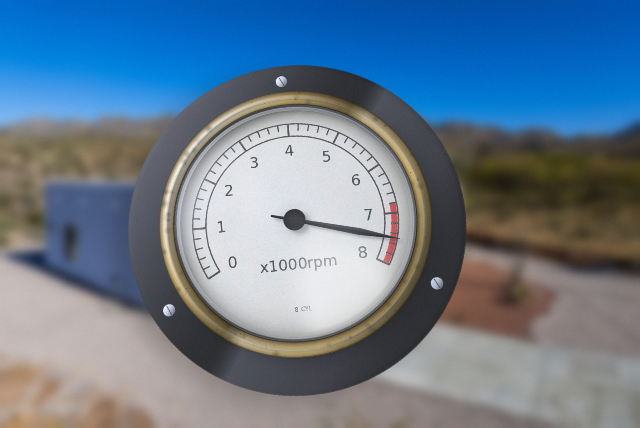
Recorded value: 7500 rpm
